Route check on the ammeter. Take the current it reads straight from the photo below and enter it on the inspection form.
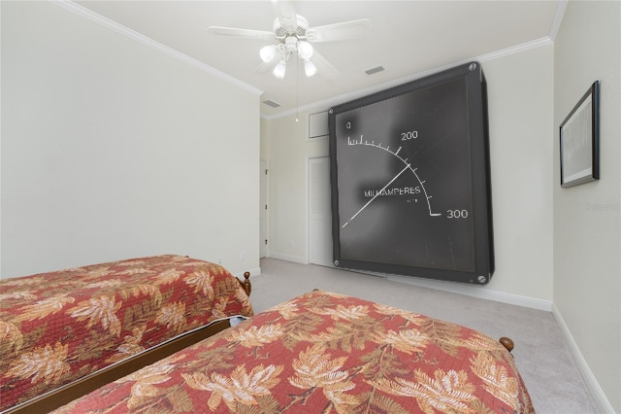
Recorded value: 230 mA
